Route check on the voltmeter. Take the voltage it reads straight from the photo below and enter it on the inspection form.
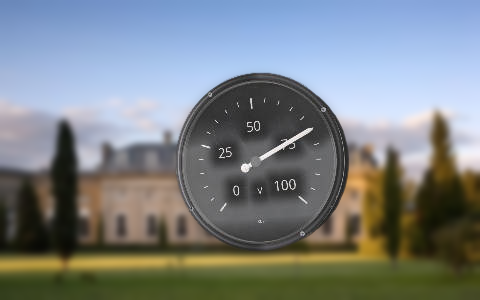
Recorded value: 75 V
